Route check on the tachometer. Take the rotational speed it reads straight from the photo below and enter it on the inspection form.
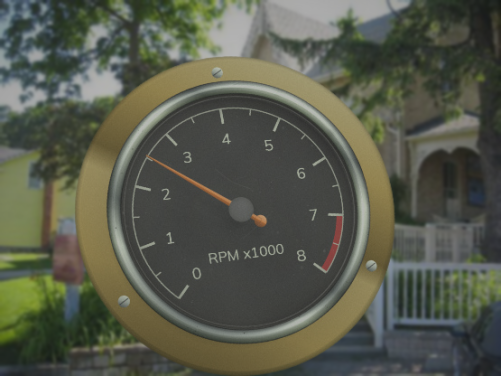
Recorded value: 2500 rpm
